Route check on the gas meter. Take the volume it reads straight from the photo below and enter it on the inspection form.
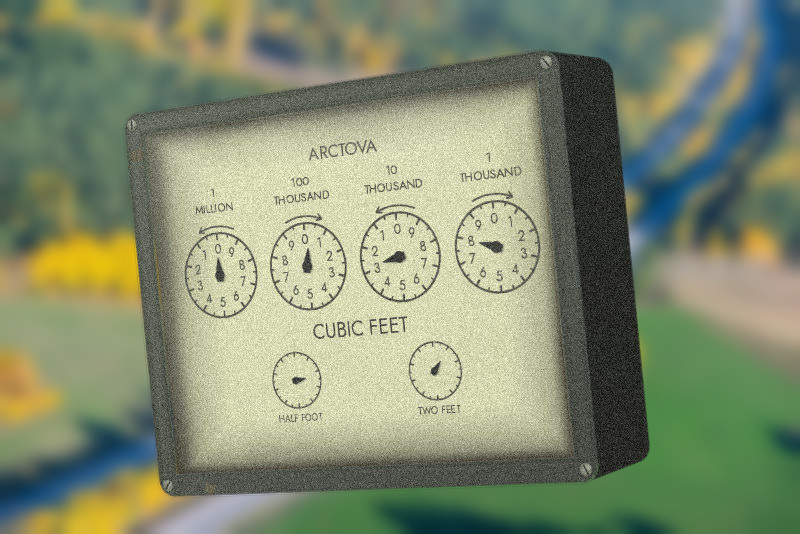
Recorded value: 2800 ft³
